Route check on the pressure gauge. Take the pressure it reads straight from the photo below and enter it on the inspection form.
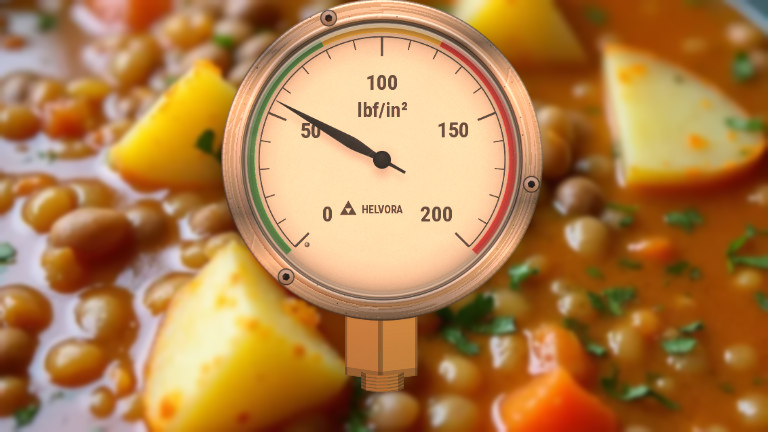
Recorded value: 55 psi
